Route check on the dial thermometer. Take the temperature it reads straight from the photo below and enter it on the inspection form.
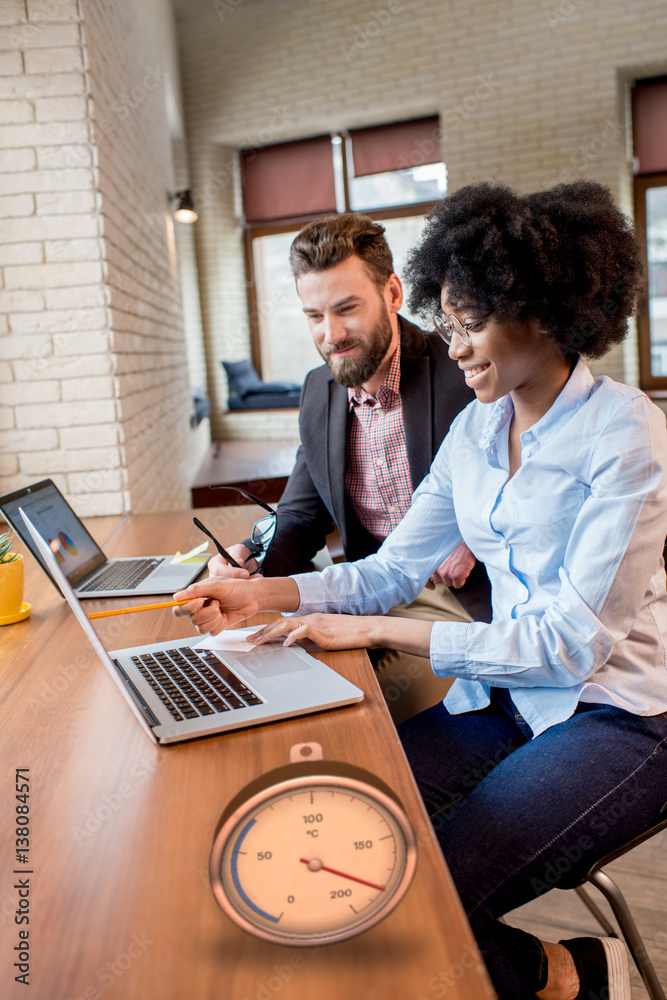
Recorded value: 180 °C
